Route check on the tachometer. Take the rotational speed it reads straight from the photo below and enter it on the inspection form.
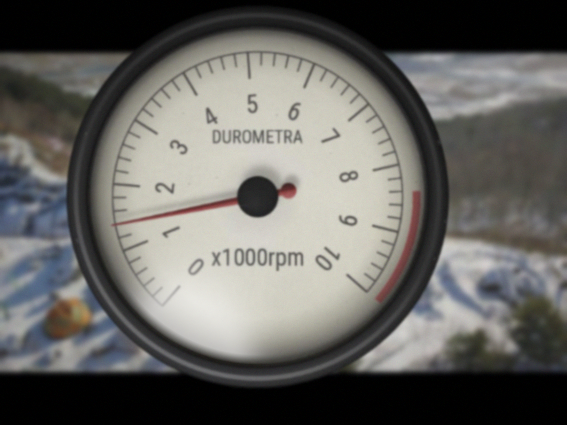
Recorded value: 1400 rpm
